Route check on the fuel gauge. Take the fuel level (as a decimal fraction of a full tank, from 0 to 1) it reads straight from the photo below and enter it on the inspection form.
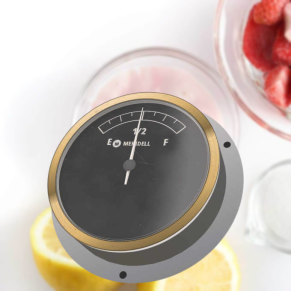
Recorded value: 0.5
